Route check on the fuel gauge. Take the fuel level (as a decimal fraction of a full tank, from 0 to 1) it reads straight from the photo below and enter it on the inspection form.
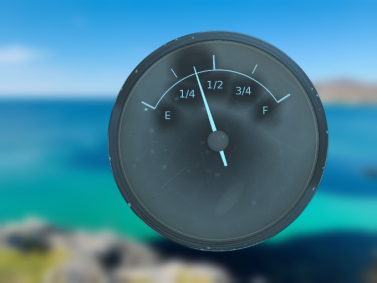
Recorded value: 0.375
